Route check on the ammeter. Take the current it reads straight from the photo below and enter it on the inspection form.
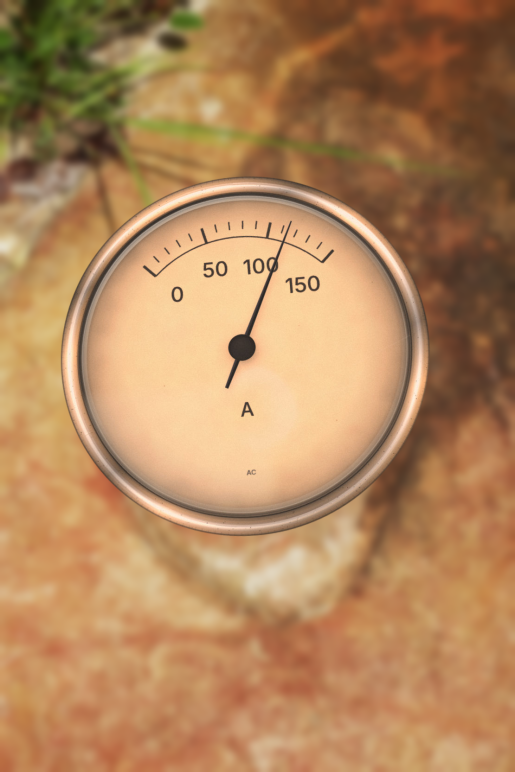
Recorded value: 115 A
